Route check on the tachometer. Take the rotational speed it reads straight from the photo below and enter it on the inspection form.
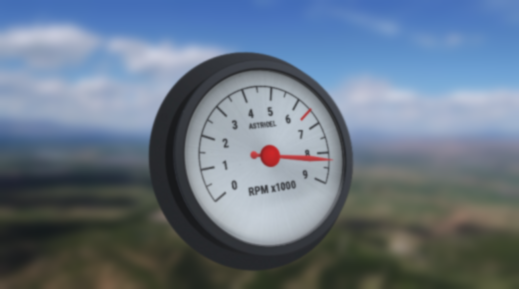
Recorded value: 8250 rpm
